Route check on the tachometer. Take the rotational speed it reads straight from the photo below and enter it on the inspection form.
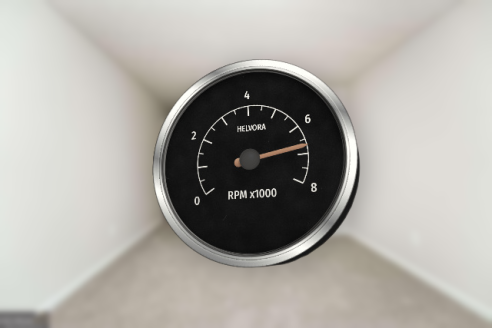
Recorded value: 6750 rpm
